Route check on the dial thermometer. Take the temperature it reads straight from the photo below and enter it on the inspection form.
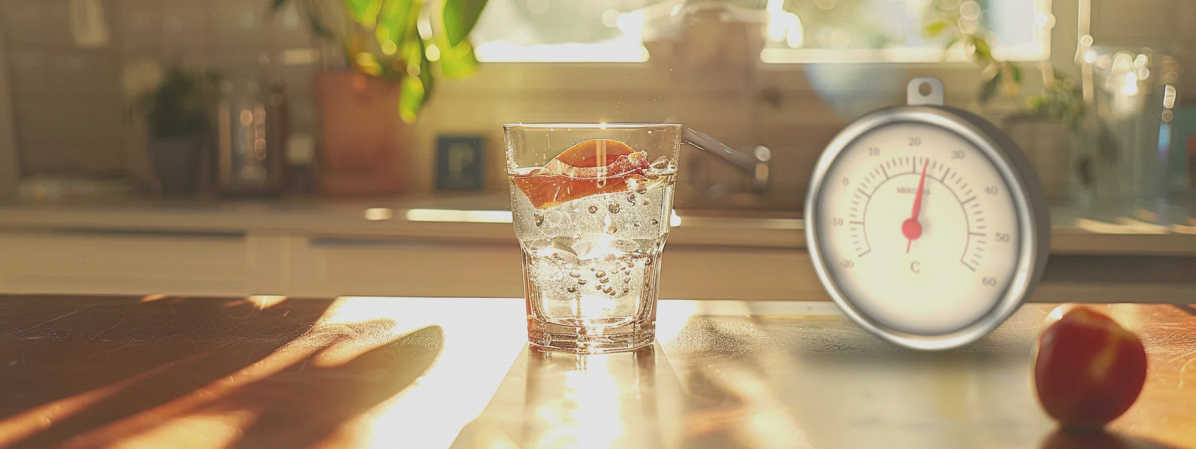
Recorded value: 24 °C
